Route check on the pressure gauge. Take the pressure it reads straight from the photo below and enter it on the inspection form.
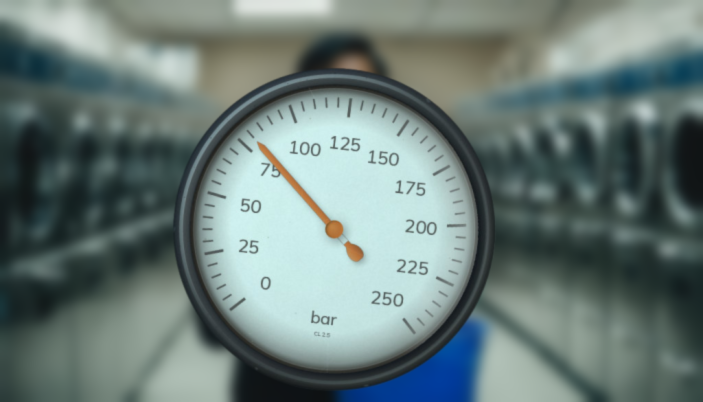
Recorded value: 80 bar
